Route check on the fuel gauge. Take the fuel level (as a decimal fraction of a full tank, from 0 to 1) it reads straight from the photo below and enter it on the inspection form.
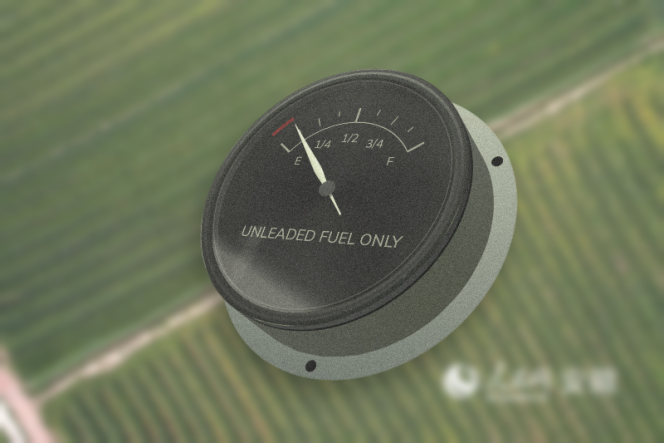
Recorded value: 0.125
